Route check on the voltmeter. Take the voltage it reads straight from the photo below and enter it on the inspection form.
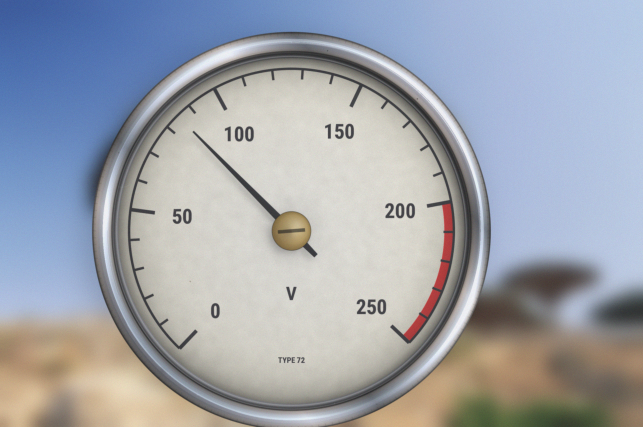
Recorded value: 85 V
